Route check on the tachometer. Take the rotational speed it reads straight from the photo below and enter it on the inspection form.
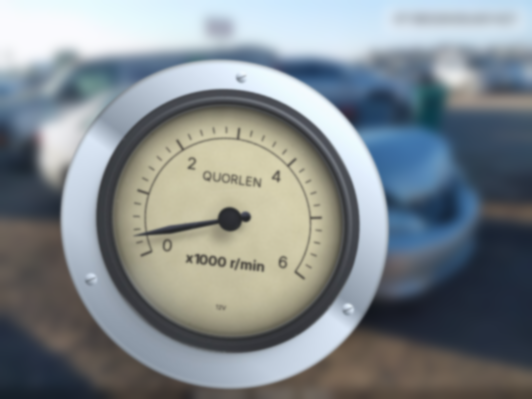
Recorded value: 300 rpm
